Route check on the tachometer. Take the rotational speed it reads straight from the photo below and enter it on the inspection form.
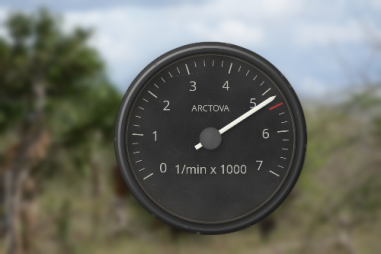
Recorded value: 5200 rpm
